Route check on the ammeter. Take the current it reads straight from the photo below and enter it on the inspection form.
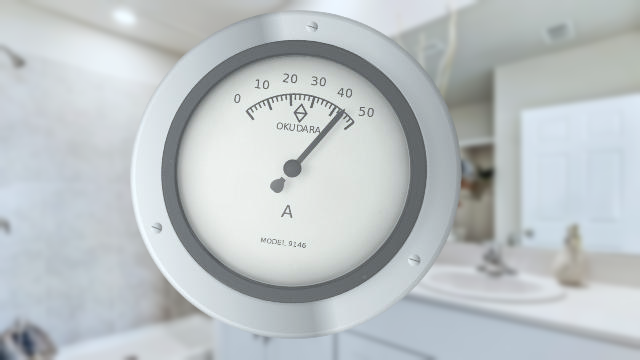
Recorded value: 44 A
